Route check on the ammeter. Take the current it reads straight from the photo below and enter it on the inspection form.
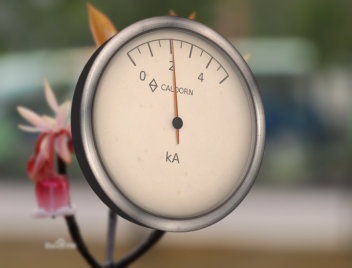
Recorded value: 2 kA
